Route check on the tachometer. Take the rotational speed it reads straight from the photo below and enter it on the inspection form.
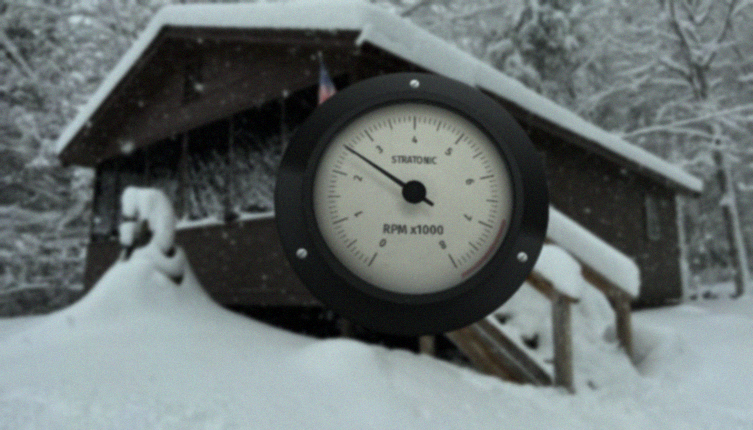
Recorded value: 2500 rpm
